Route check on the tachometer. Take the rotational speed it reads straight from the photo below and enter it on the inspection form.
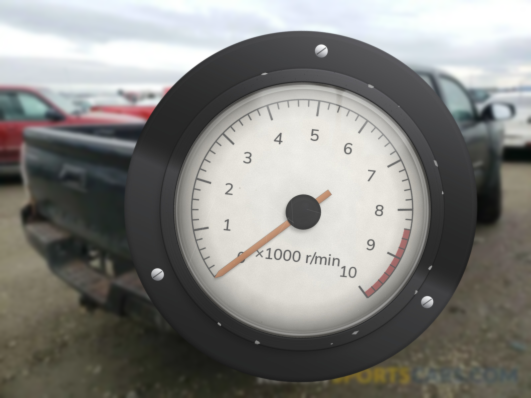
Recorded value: 0 rpm
